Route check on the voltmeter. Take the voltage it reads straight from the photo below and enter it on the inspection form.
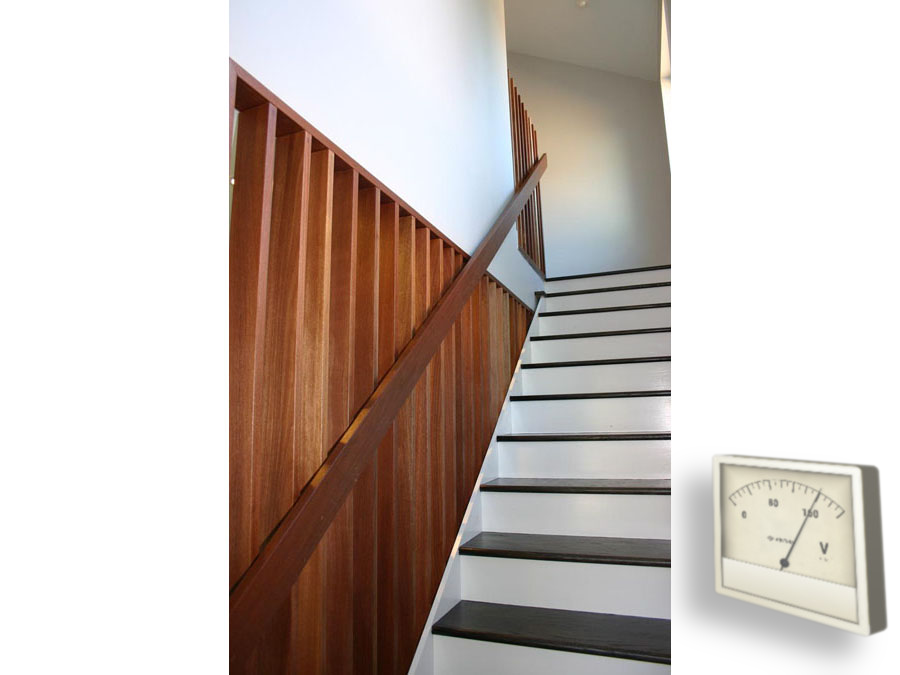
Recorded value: 160 V
